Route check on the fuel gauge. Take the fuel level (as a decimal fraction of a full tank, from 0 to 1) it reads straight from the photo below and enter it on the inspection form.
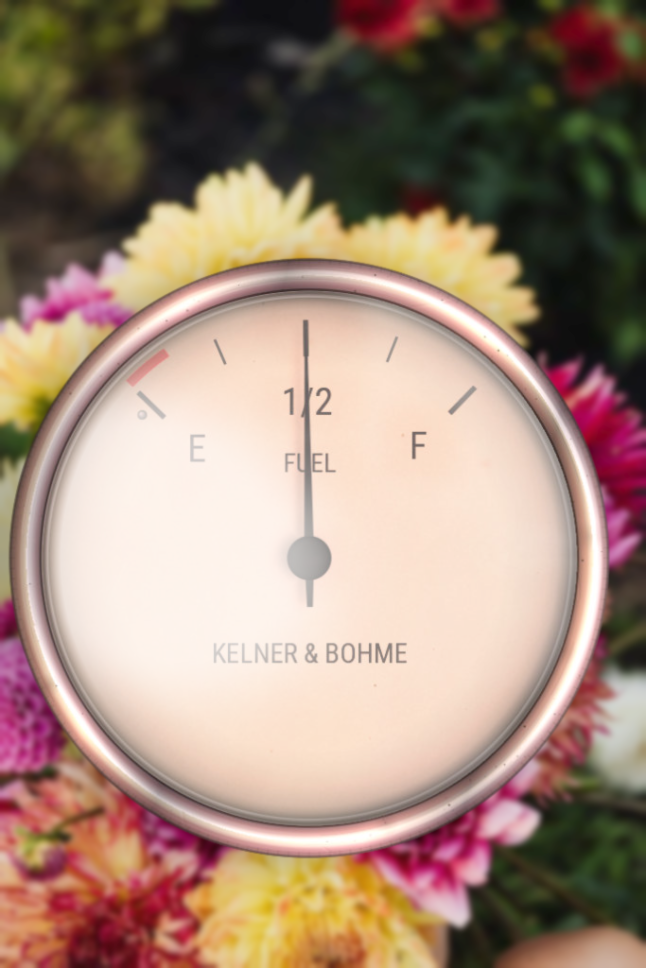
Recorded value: 0.5
